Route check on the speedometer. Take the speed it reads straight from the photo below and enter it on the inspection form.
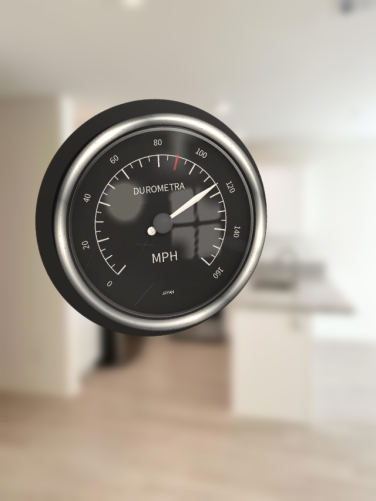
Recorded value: 115 mph
